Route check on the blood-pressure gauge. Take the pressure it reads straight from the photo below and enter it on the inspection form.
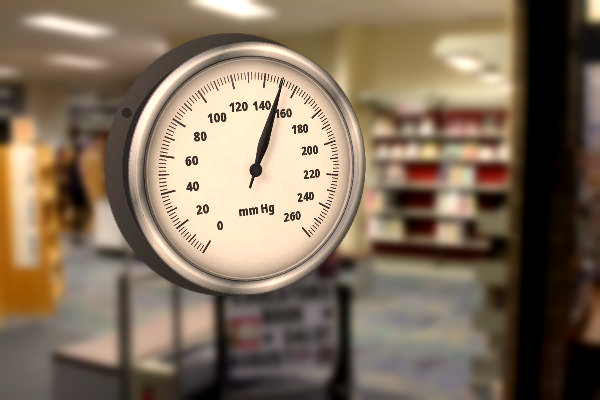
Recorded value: 150 mmHg
